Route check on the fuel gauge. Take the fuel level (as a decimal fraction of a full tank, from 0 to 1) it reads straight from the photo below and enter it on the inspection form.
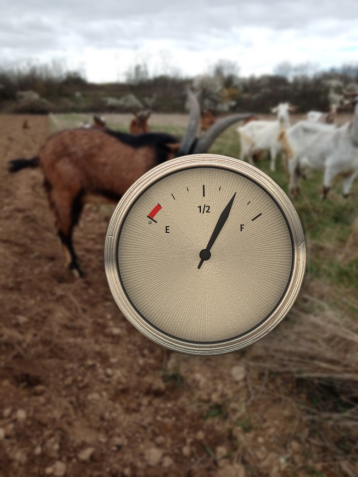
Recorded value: 0.75
